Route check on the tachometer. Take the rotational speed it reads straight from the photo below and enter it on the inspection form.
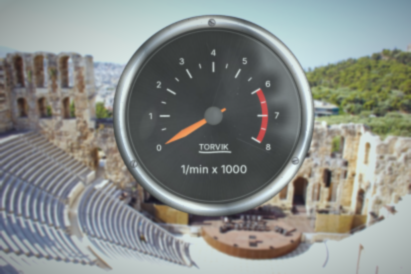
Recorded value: 0 rpm
